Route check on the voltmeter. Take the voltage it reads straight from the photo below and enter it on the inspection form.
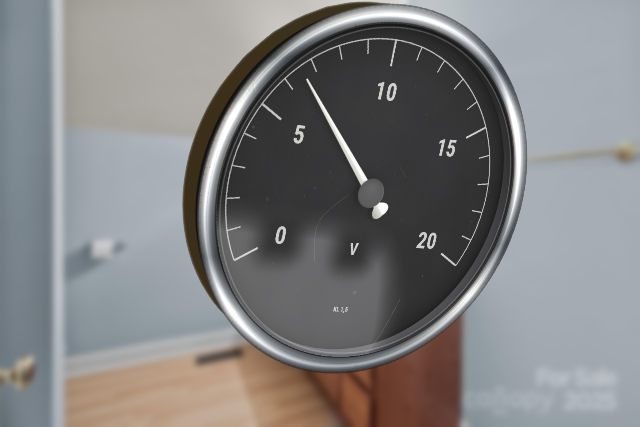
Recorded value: 6.5 V
